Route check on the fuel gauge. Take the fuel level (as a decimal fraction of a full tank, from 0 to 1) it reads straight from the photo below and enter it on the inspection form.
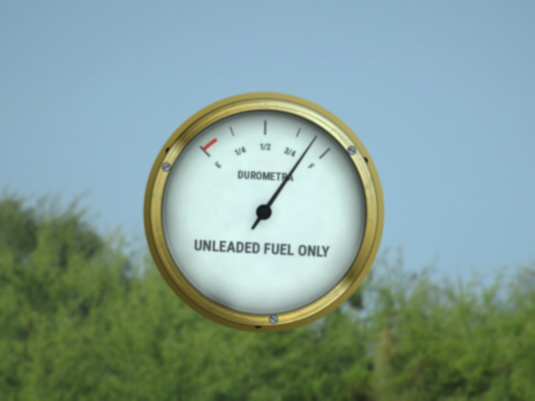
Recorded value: 0.875
